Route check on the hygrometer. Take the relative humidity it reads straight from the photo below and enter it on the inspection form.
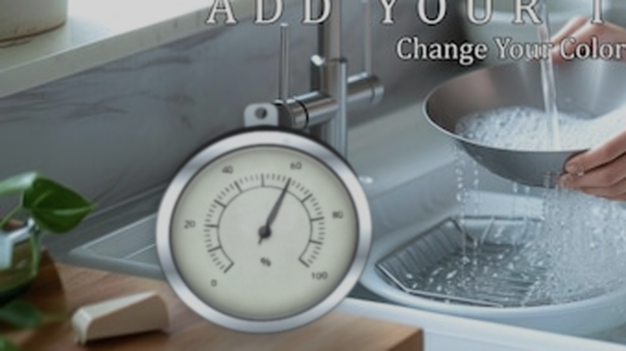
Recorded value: 60 %
